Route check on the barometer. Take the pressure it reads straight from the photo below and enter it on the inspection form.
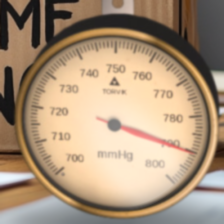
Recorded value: 790 mmHg
